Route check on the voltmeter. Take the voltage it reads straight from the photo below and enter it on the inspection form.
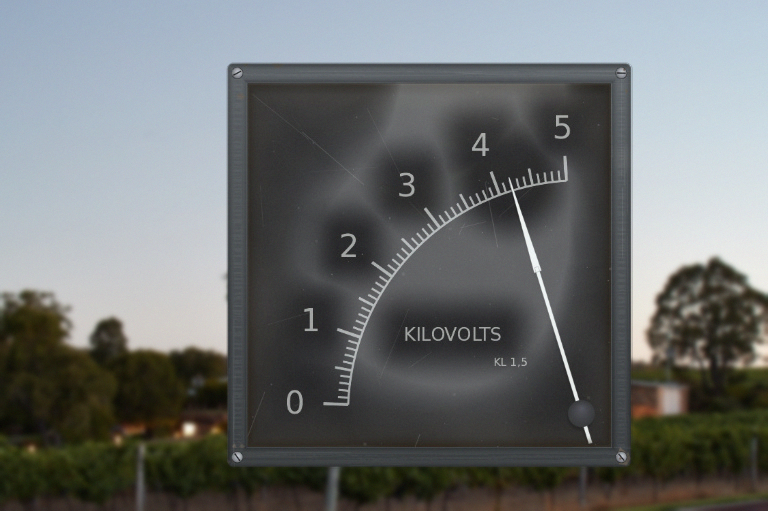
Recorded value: 4.2 kV
